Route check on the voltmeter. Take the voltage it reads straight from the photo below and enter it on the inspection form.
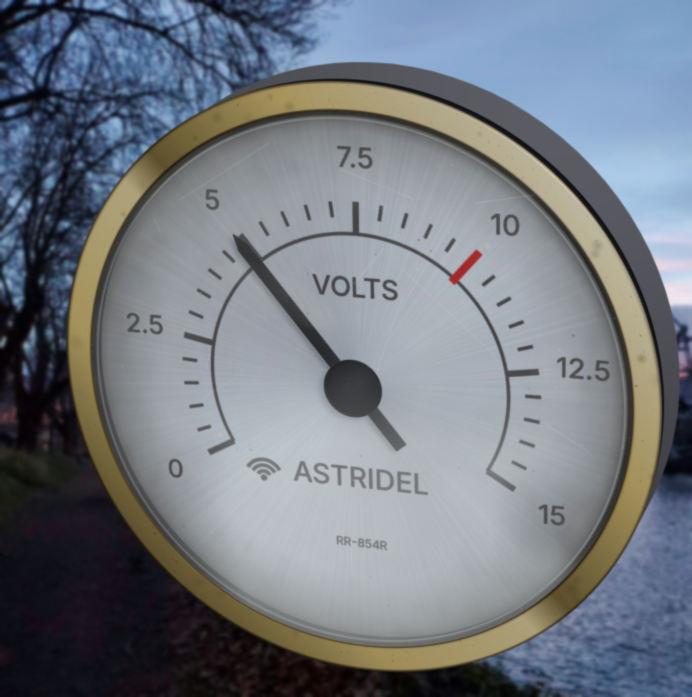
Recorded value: 5 V
